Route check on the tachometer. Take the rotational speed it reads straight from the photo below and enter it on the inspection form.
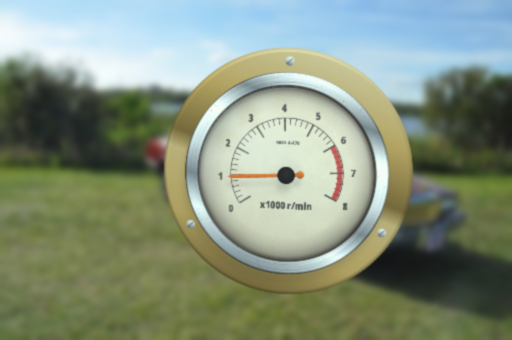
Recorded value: 1000 rpm
